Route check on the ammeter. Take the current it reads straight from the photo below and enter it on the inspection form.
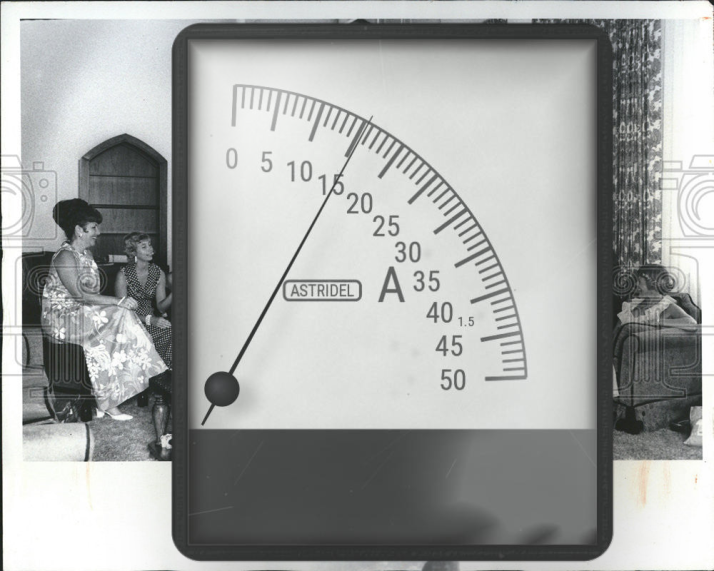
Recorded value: 15.5 A
